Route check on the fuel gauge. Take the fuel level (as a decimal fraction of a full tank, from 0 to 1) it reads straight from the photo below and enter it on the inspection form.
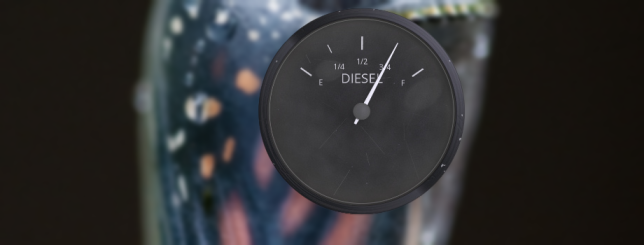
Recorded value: 0.75
